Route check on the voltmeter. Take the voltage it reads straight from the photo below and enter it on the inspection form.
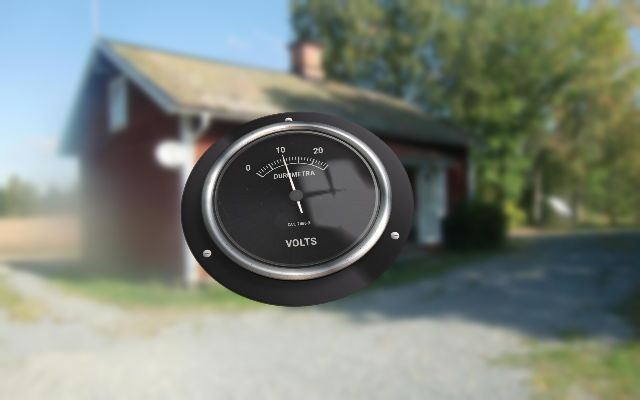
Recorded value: 10 V
